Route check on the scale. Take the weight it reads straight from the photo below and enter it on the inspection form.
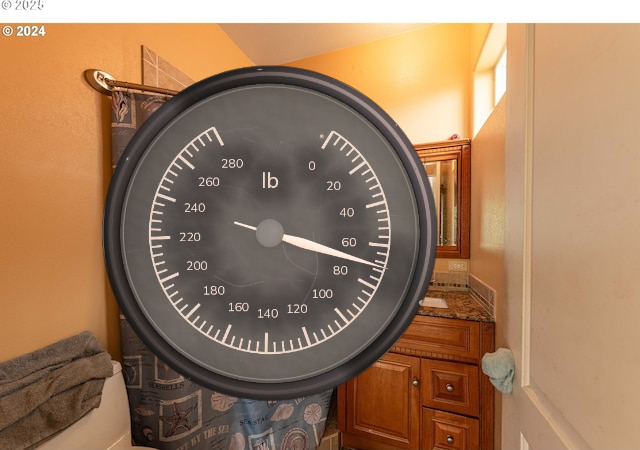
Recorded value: 70 lb
